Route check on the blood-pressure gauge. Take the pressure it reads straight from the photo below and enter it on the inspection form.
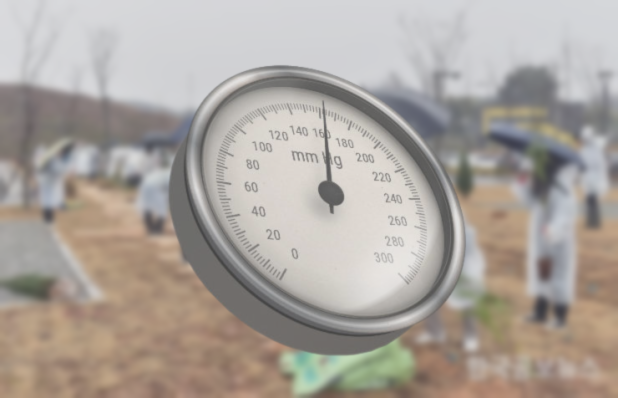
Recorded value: 160 mmHg
